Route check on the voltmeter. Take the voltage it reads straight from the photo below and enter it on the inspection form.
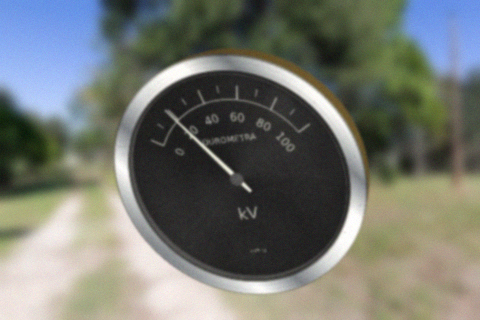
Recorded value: 20 kV
